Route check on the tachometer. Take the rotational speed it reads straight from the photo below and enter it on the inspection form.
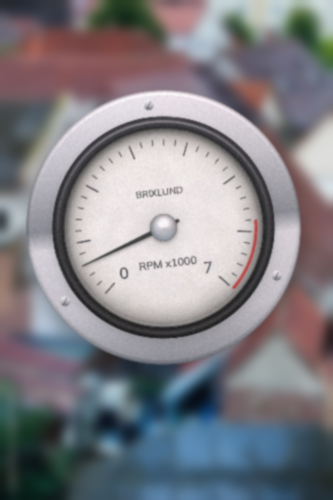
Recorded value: 600 rpm
